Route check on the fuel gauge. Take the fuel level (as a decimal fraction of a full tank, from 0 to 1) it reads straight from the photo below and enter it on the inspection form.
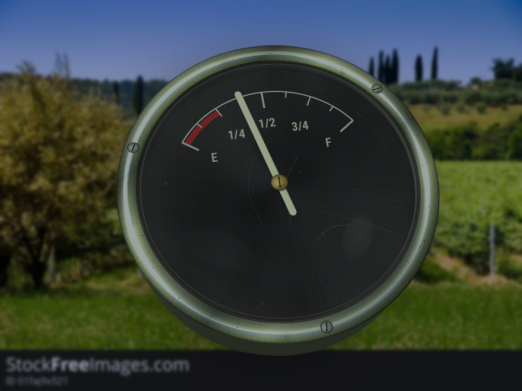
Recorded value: 0.375
